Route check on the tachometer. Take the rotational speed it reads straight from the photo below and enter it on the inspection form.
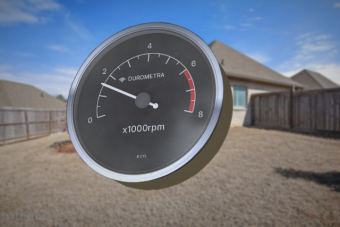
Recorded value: 1500 rpm
